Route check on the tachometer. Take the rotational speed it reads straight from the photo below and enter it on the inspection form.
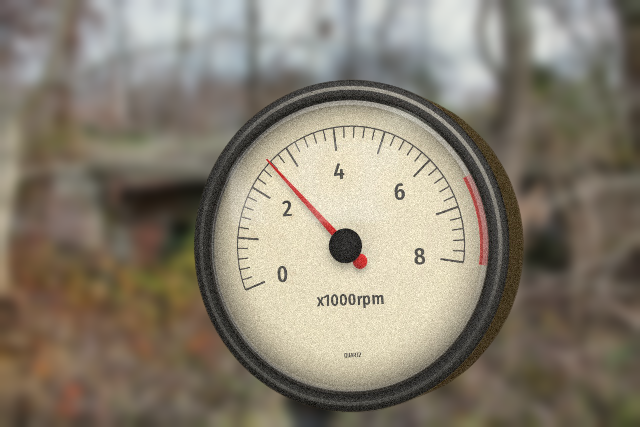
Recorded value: 2600 rpm
